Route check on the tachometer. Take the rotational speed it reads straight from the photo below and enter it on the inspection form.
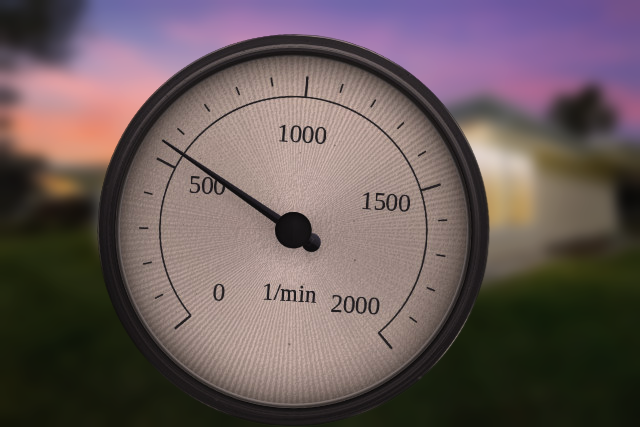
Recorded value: 550 rpm
